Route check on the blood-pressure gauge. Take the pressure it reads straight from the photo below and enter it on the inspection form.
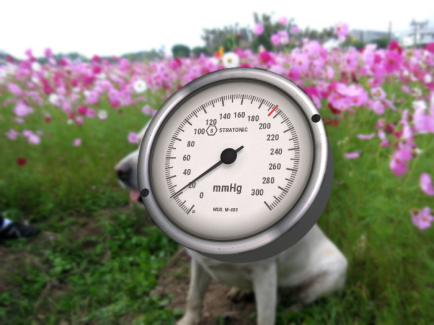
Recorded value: 20 mmHg
